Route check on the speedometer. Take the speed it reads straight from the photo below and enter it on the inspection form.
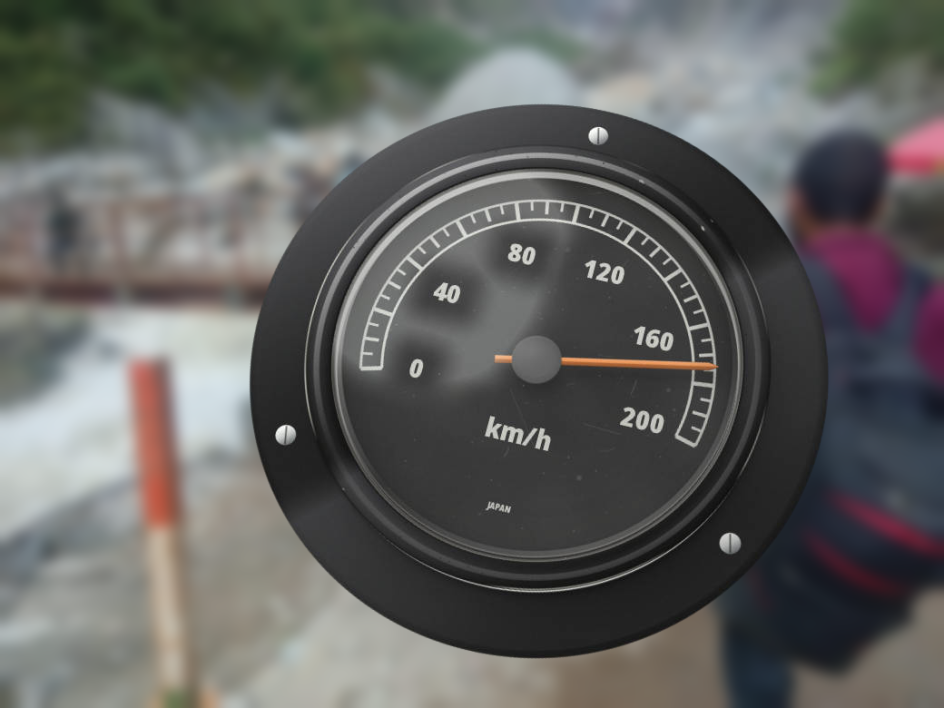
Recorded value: 175 km/h
